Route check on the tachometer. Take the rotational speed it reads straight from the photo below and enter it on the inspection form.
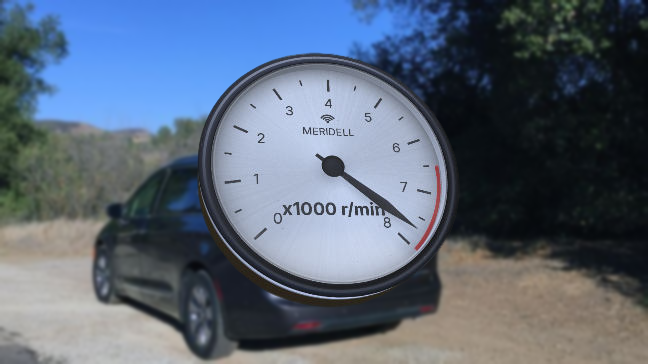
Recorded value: 7750 rpm
